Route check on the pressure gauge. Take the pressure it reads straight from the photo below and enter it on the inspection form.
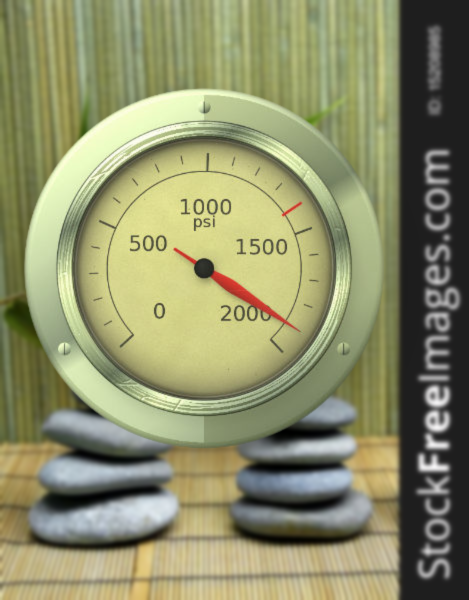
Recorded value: 1900 psi
